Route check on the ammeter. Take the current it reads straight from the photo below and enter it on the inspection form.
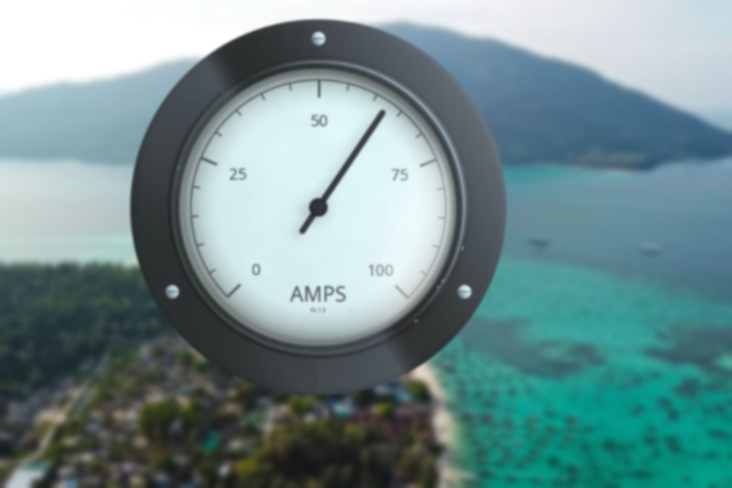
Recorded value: 62.5 A
